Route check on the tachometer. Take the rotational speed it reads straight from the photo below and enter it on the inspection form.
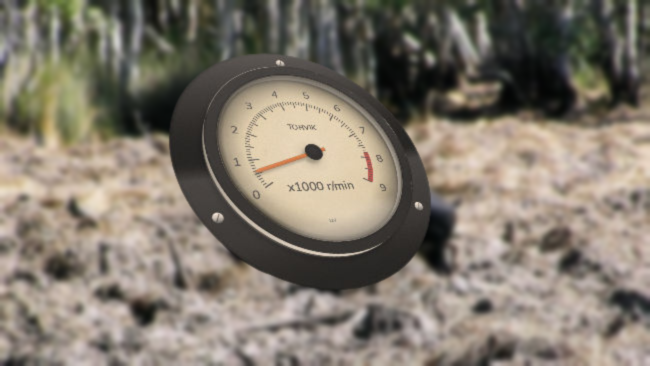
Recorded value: 500 rpm
